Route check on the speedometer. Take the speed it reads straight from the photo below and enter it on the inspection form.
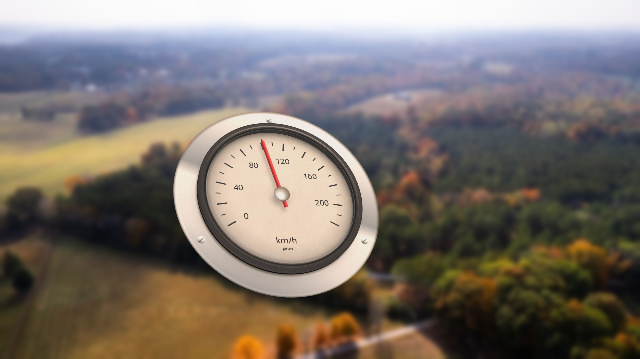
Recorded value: 100 km/h
